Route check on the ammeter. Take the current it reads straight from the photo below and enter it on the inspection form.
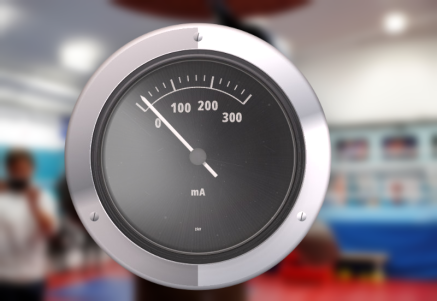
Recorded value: 20 mA
